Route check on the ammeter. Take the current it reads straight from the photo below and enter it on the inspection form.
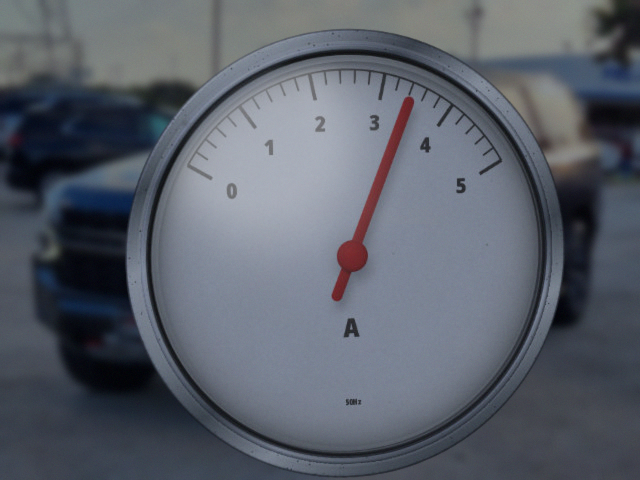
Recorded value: 3.4 A
